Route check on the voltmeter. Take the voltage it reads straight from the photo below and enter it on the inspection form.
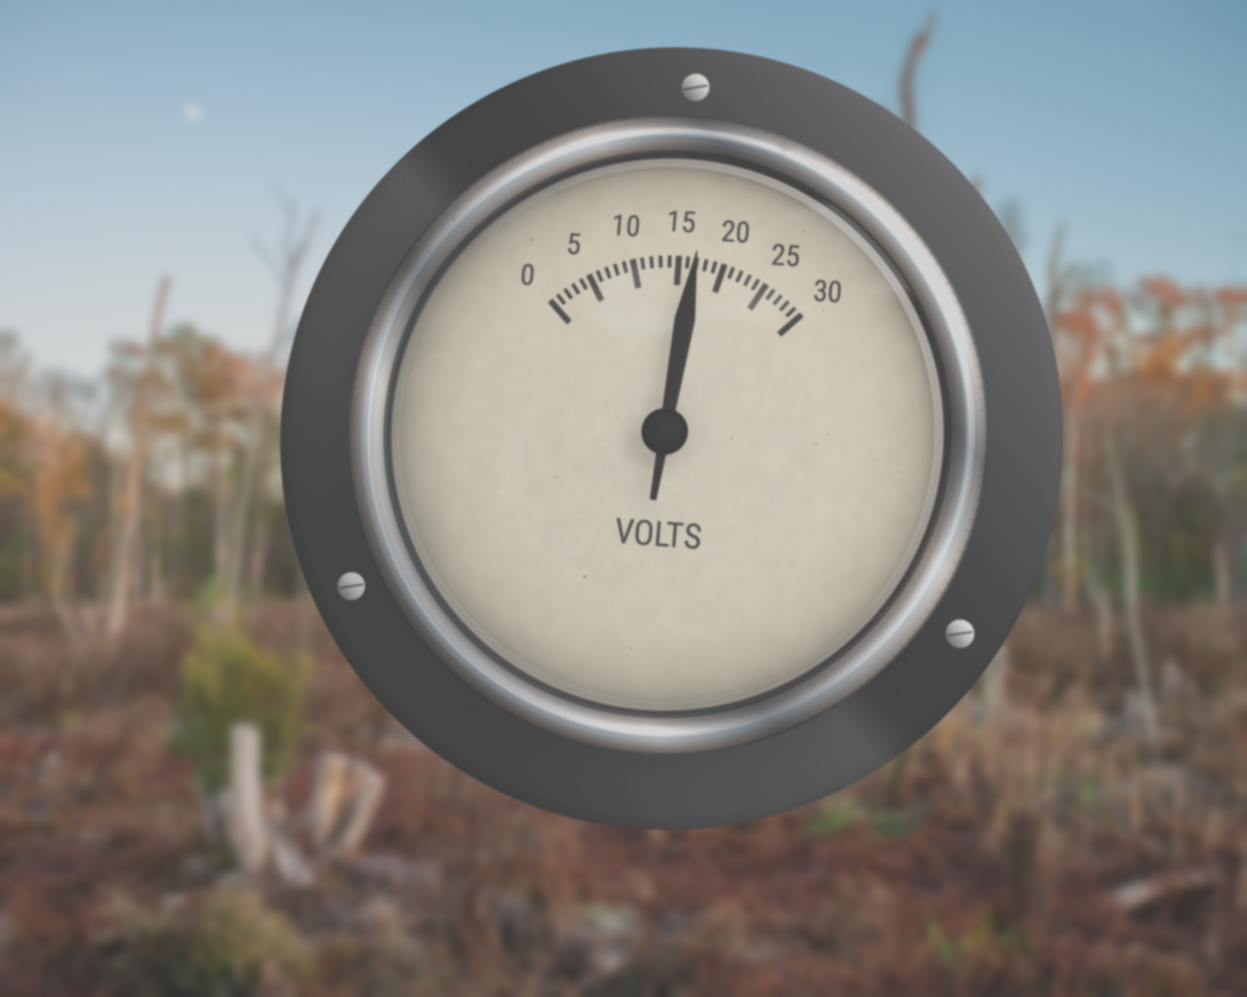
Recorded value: 17 V
